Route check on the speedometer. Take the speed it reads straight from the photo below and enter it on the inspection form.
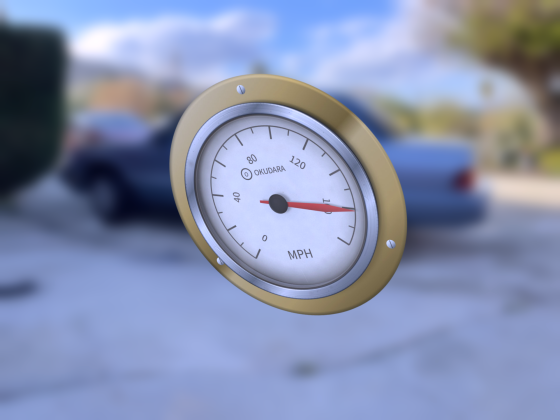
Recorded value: 160 mph
